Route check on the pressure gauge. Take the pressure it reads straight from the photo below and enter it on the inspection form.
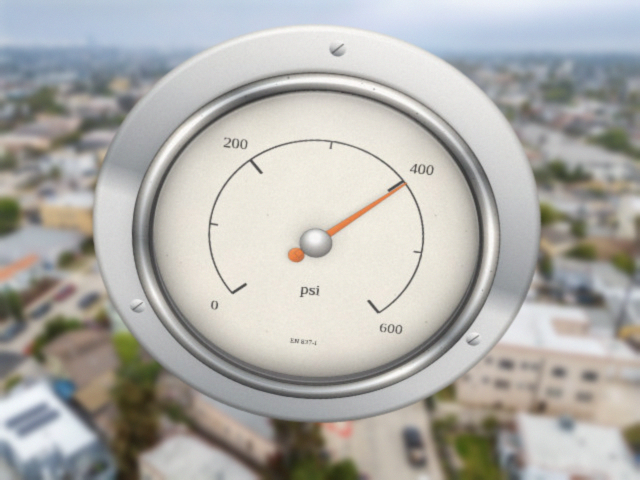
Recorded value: 400 psi
